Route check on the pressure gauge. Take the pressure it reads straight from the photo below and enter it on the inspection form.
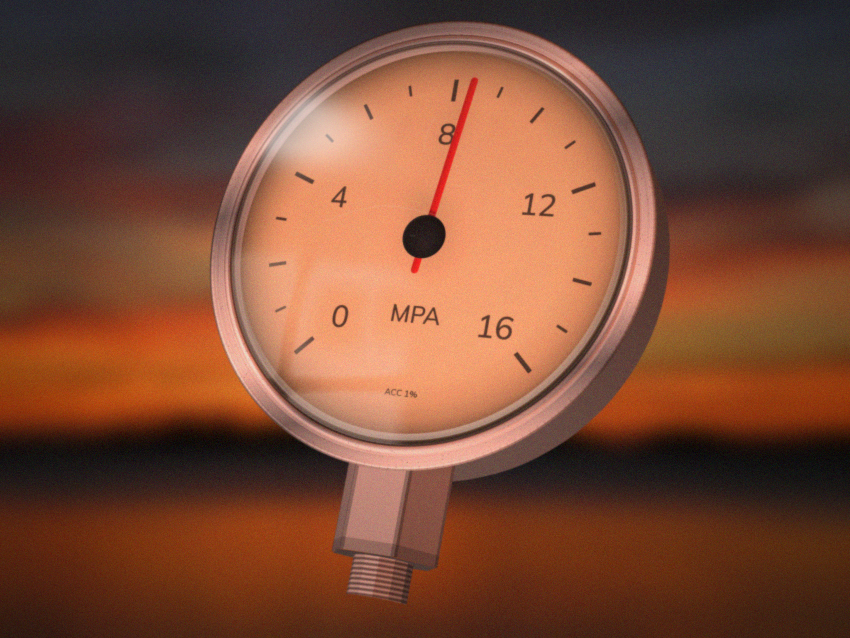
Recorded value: 8.5 MPa
